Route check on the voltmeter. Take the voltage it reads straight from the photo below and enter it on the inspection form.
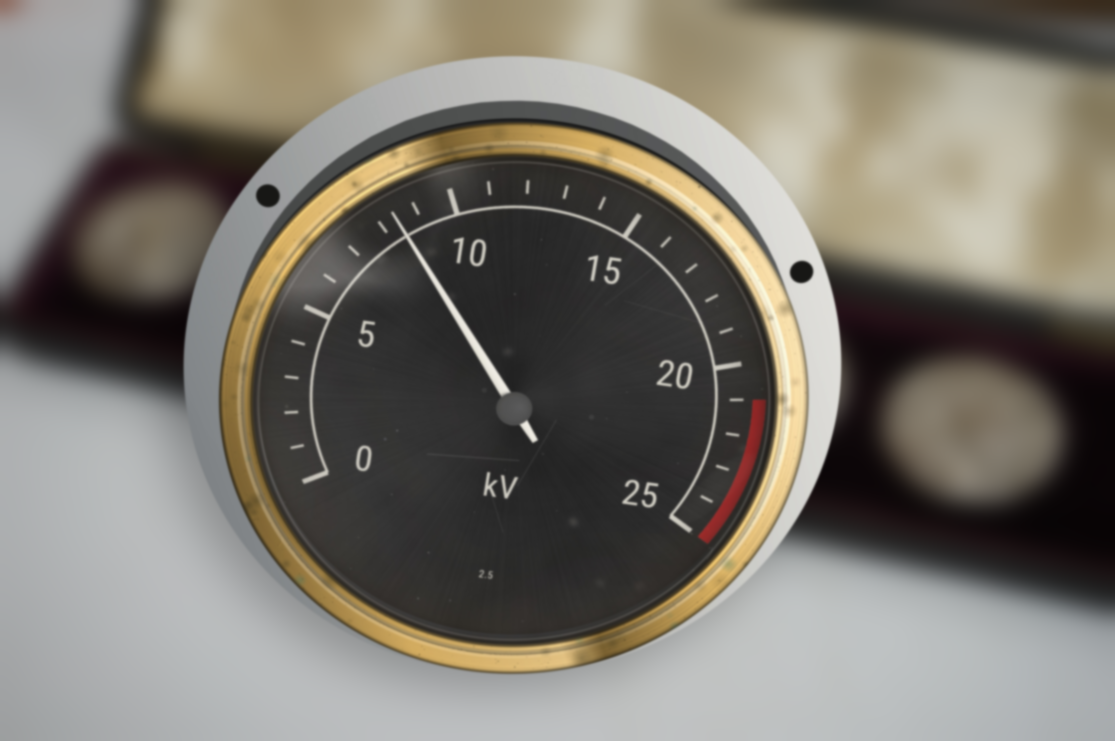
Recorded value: 8.5 kV
